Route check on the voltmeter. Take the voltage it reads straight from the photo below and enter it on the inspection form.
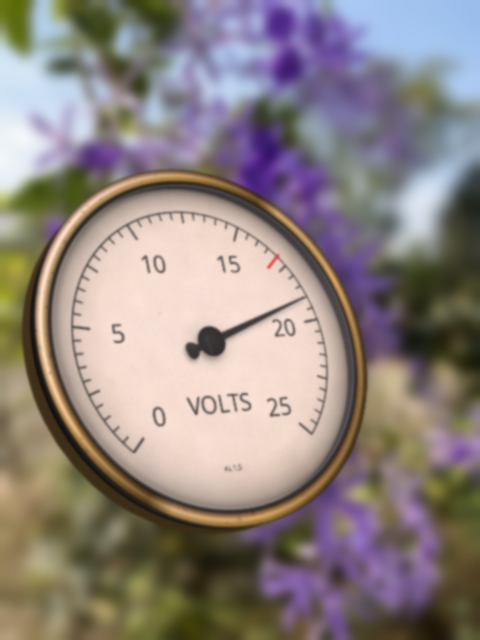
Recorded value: 19 V
